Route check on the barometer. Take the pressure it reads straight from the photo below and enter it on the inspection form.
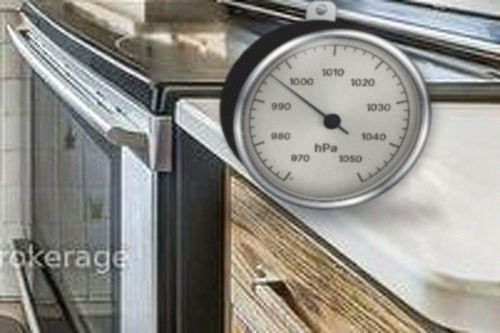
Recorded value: 996 hPa
